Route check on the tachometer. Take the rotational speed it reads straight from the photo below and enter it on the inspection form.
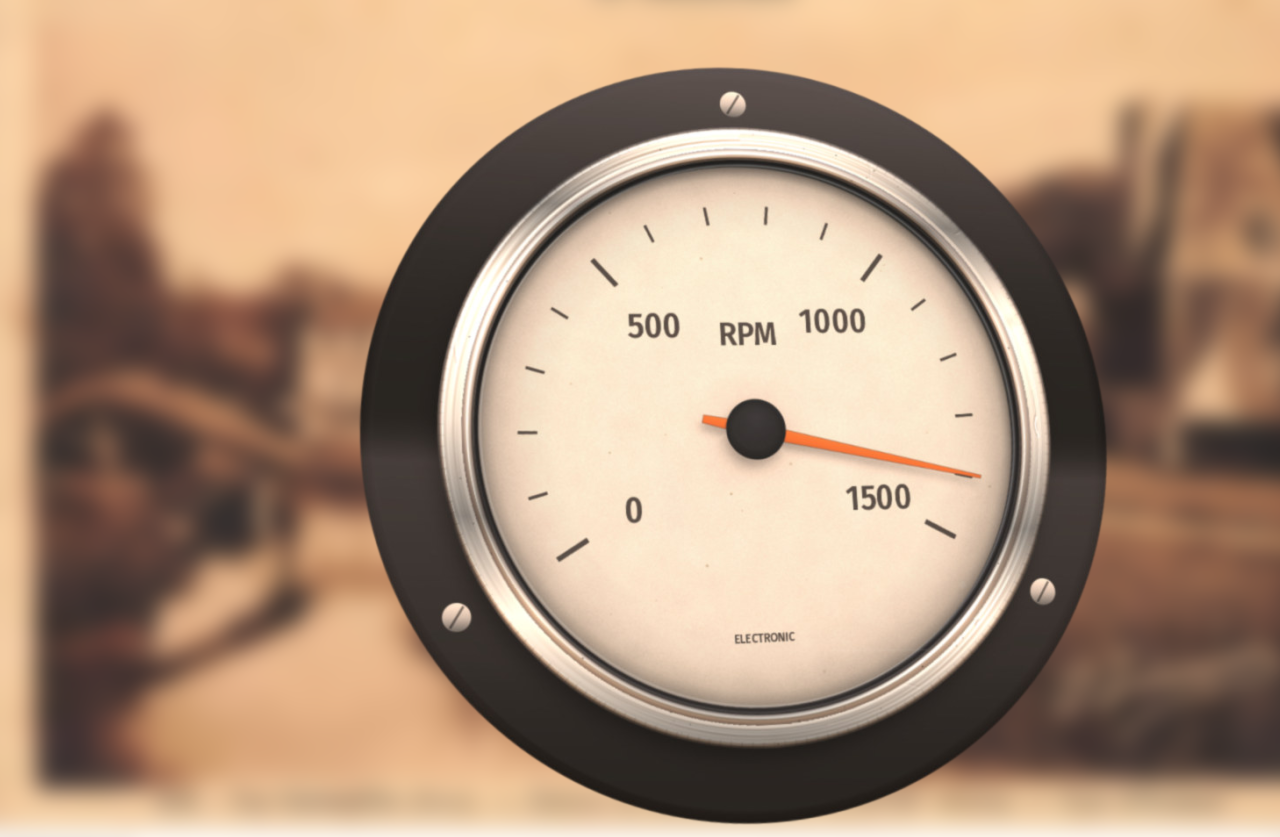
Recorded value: 1400 rpm
